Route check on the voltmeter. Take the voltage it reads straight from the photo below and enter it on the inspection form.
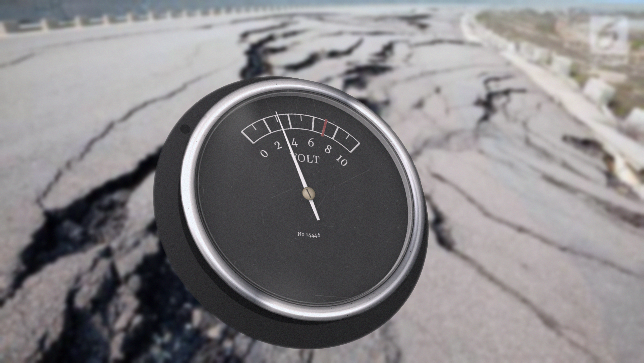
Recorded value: 3 V
